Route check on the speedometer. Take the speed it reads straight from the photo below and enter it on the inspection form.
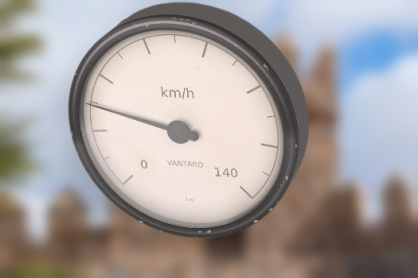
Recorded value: 30 km/h
